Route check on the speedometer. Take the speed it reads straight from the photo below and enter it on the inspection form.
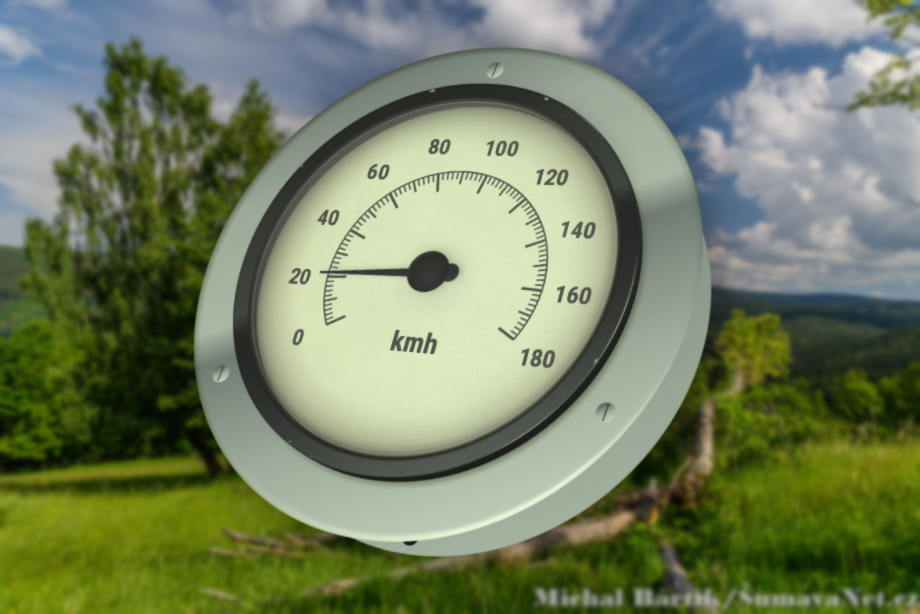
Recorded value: 20 km/h
